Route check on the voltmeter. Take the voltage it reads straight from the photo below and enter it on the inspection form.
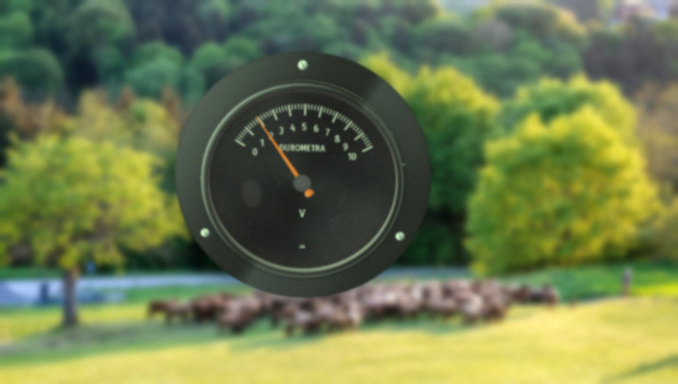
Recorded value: 2 V
